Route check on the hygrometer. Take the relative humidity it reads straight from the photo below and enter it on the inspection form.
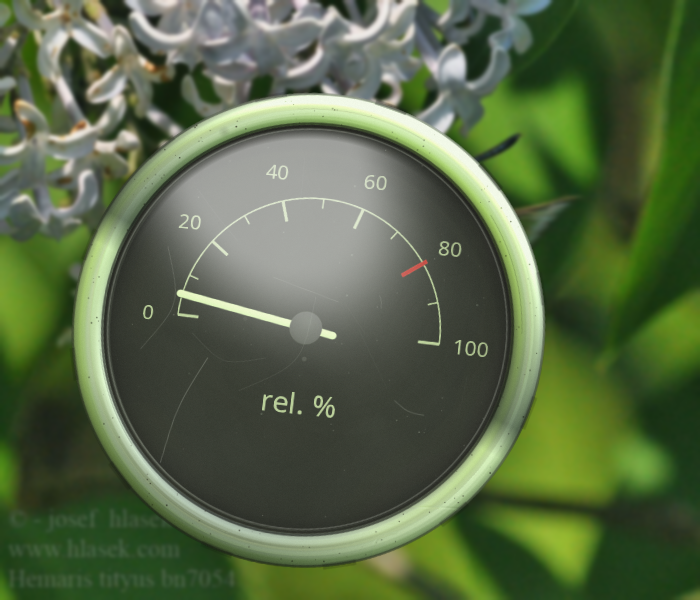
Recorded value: 5 %
